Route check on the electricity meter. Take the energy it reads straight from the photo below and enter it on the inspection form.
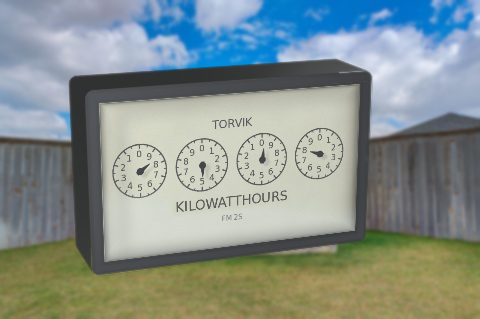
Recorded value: 8498 kWh
